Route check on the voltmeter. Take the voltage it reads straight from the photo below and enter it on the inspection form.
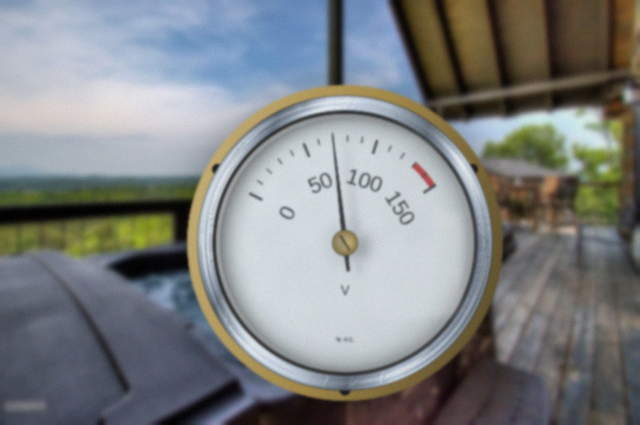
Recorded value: 70 V
